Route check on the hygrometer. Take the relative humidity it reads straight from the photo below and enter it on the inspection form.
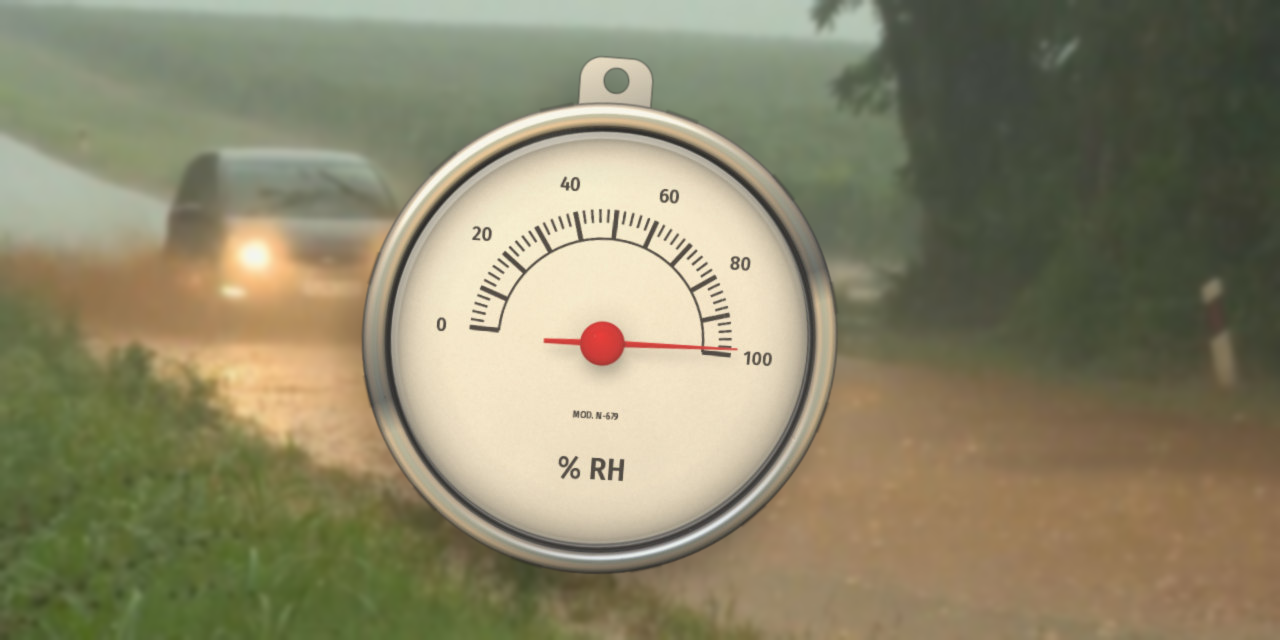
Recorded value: 98 %
